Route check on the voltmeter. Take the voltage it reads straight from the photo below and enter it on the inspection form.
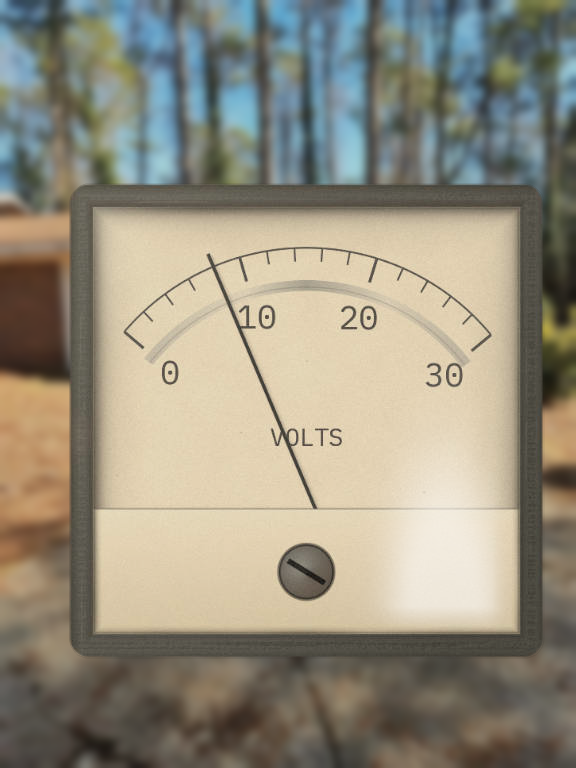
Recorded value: 8 V
